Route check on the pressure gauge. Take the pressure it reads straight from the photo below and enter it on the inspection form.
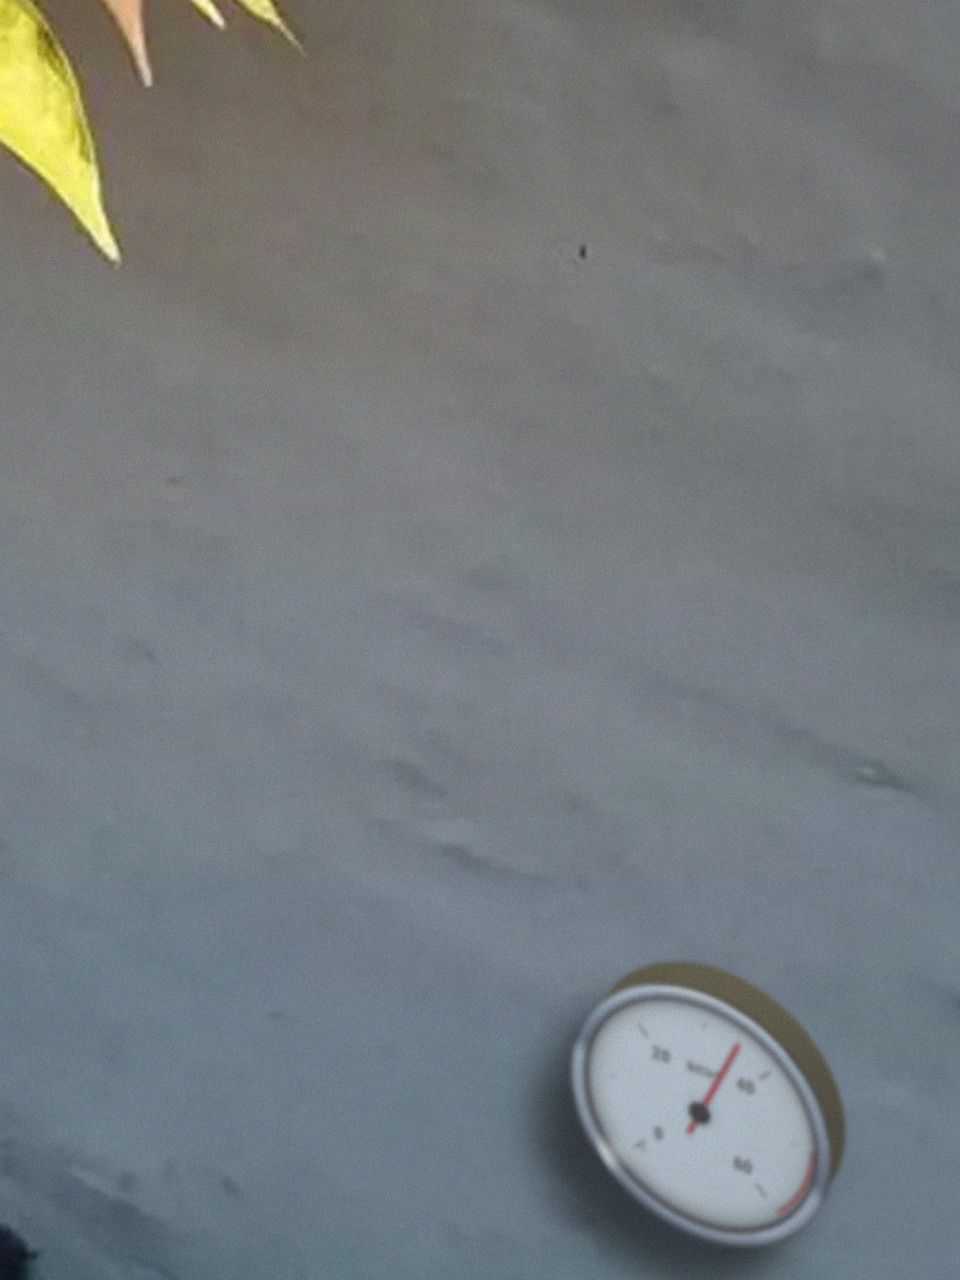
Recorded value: 35 psi
